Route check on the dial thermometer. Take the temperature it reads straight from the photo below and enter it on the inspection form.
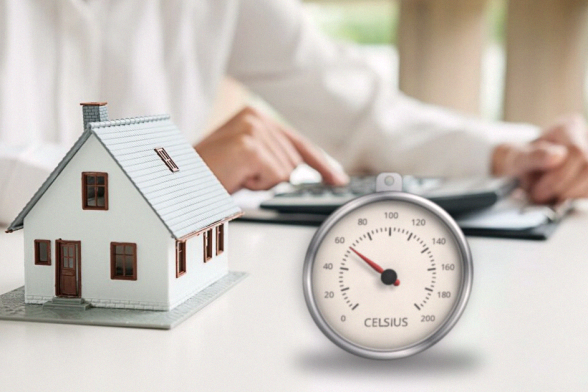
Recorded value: 60 °C
